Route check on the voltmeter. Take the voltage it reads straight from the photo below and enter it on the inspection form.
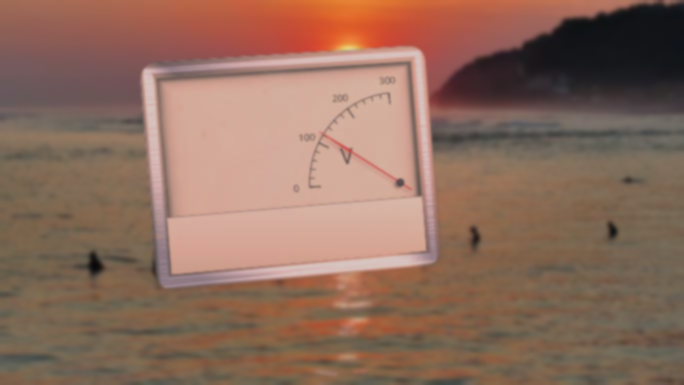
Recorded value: 120 V
